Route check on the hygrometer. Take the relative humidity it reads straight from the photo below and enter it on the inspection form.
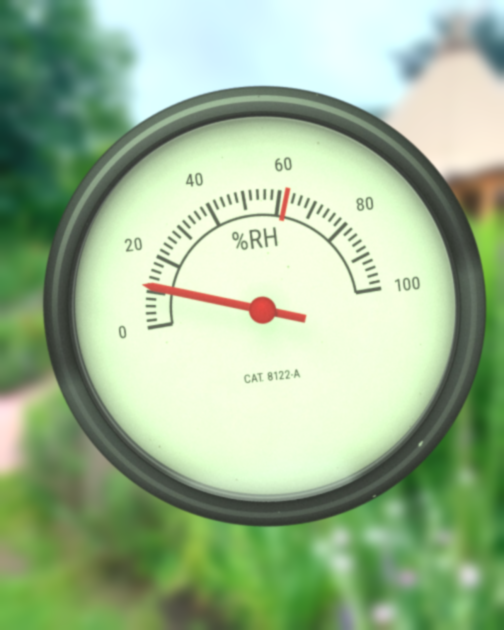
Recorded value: 12 %
